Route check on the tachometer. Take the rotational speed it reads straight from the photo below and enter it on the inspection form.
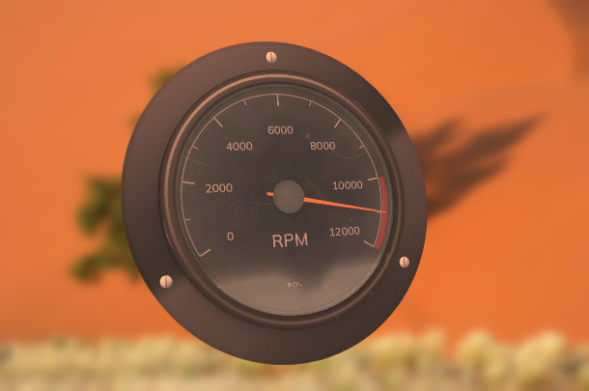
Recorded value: 11000 rpm
